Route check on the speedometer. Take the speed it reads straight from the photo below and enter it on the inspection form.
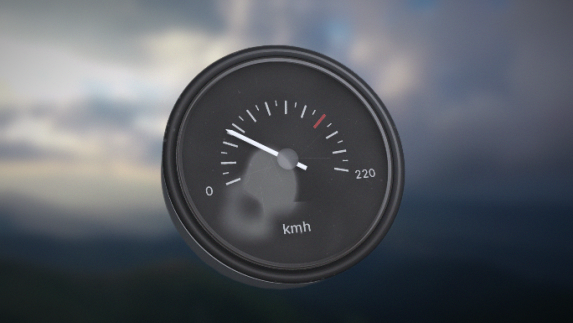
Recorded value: 50 km/h
